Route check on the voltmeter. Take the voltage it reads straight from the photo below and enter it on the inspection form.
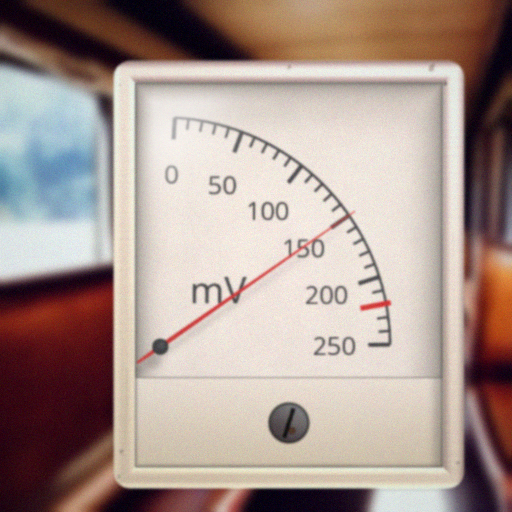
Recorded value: 150 mV
